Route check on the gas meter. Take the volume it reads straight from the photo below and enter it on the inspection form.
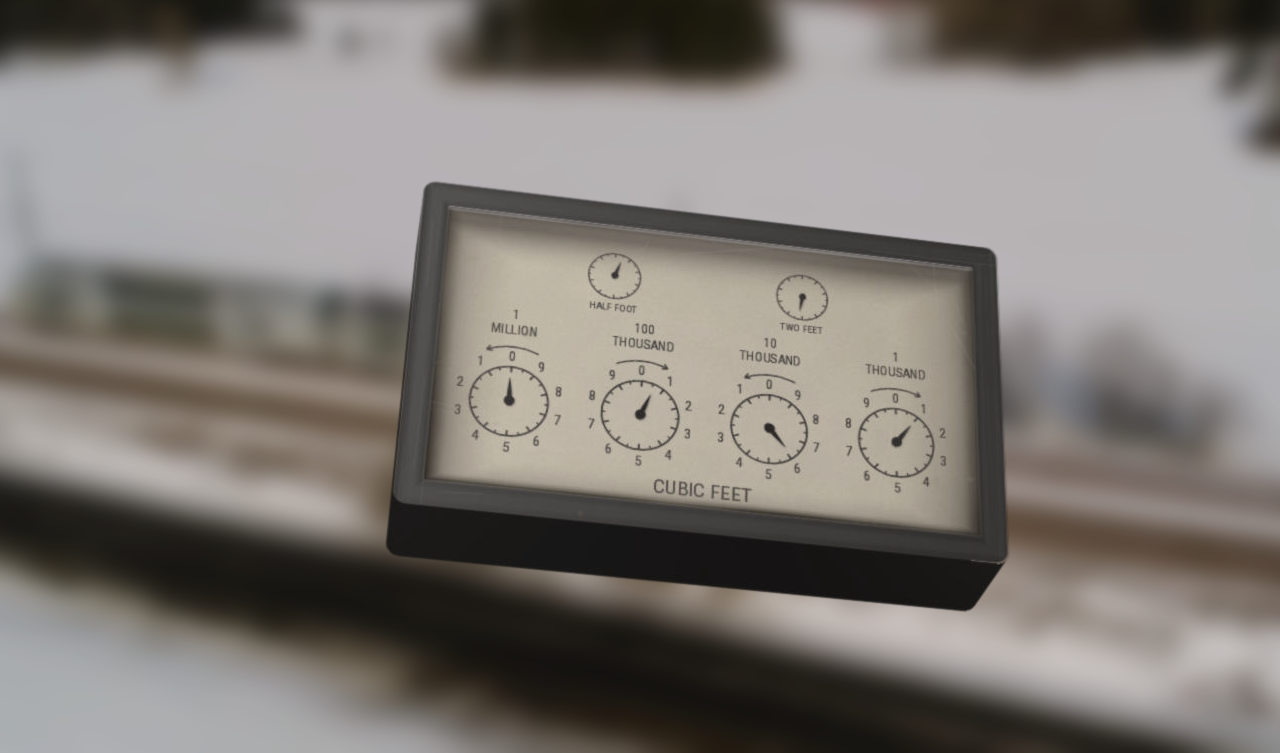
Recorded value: 6100 ft³
